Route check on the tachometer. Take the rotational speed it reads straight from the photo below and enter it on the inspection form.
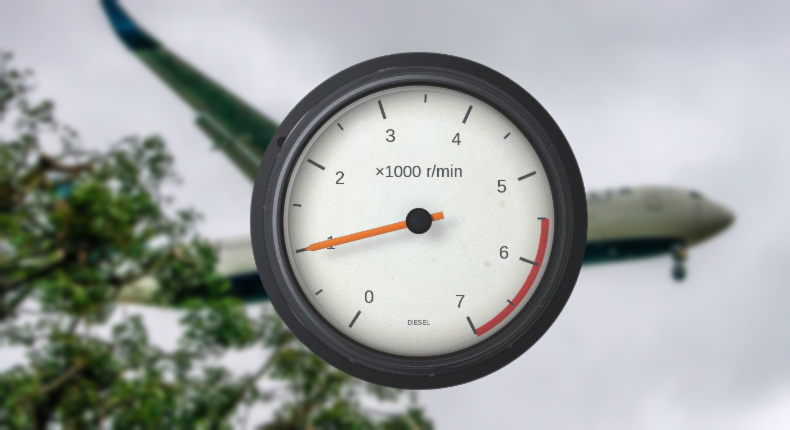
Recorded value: 1000 rpm
